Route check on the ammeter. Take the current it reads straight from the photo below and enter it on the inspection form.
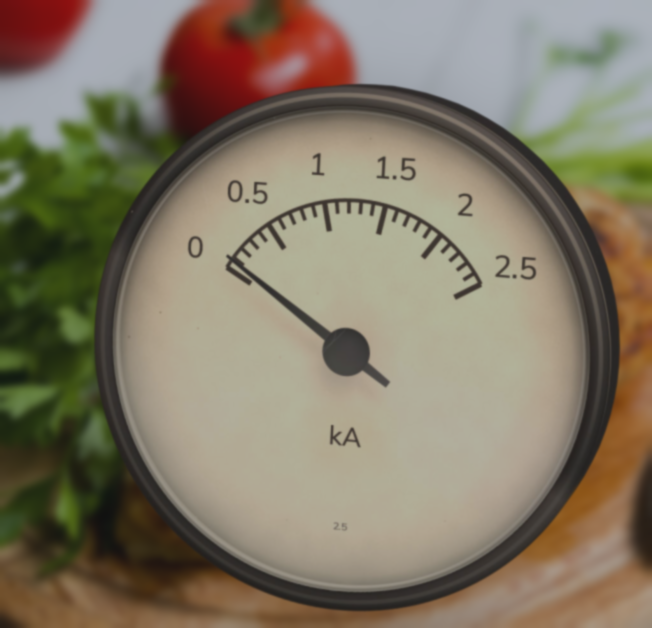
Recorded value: 0.1 kA
